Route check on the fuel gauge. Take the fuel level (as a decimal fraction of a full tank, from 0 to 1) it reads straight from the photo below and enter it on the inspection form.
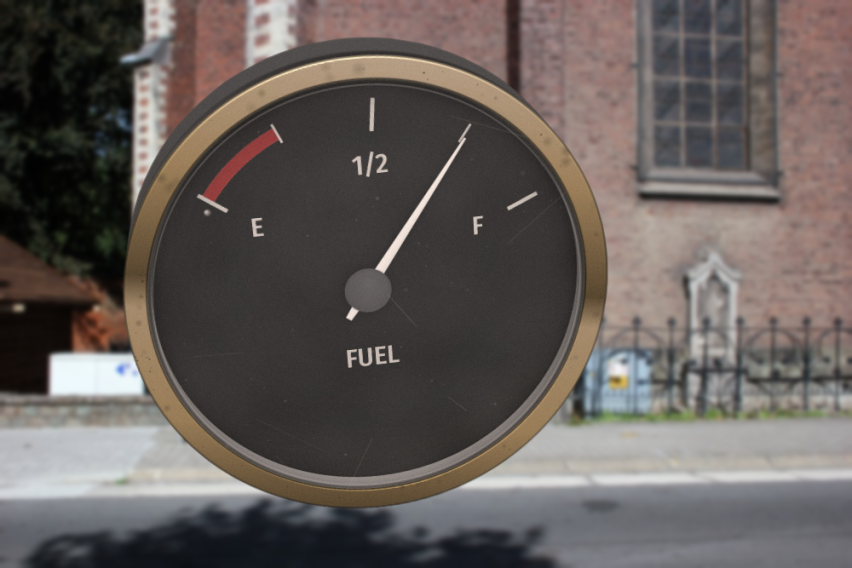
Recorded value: 0.75
